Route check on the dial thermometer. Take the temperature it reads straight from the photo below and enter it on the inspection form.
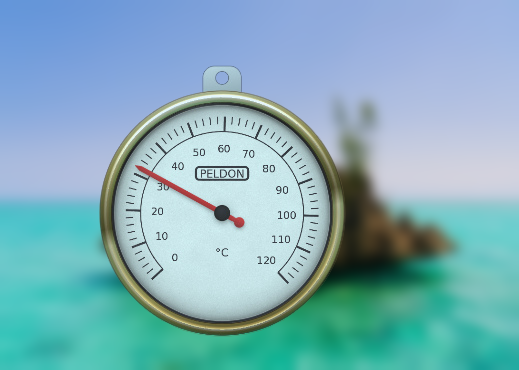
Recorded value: 32 °C
